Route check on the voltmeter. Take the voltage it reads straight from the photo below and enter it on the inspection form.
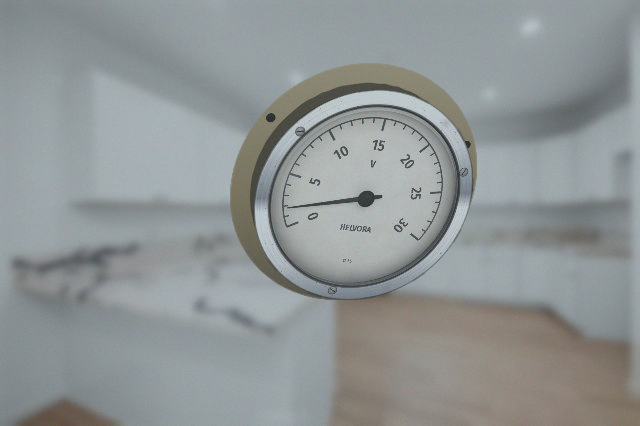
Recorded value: 2 V
